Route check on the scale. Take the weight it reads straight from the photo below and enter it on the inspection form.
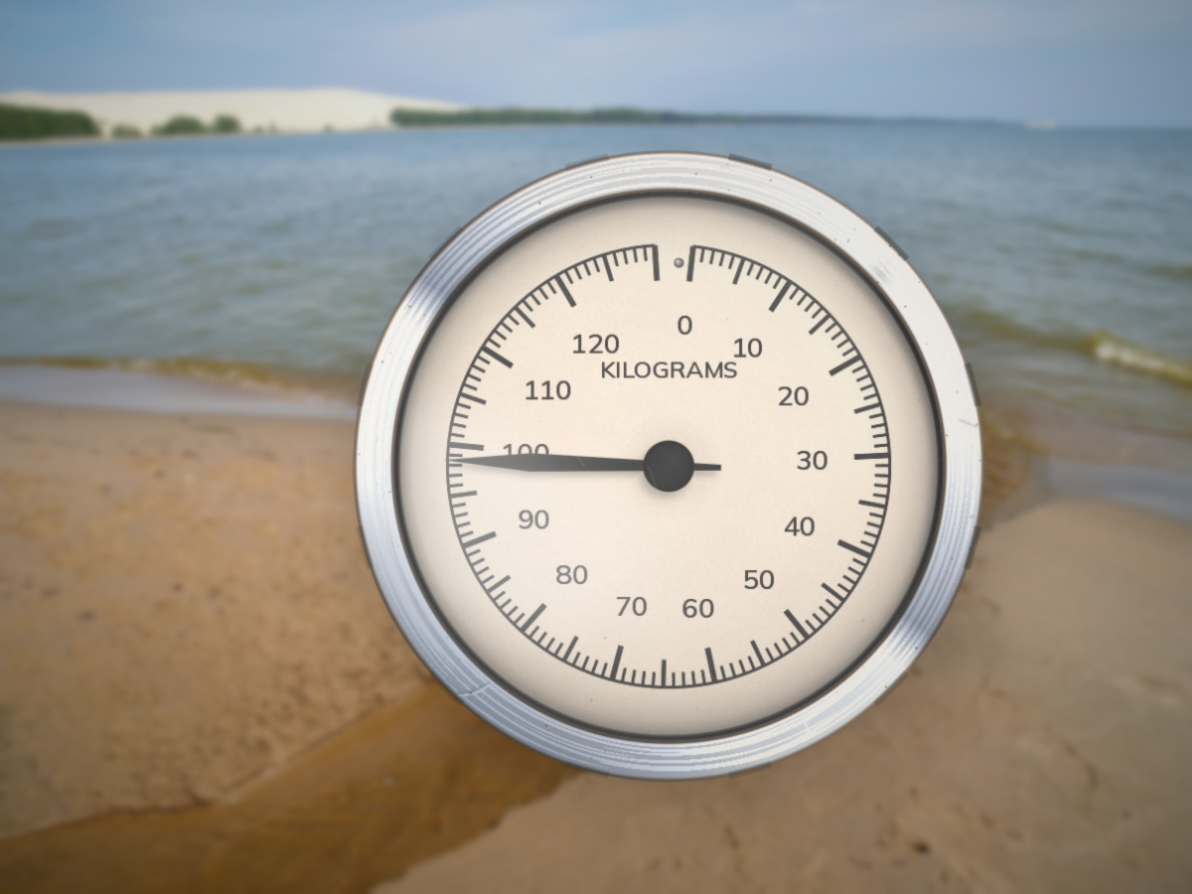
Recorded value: 98.5 kg
